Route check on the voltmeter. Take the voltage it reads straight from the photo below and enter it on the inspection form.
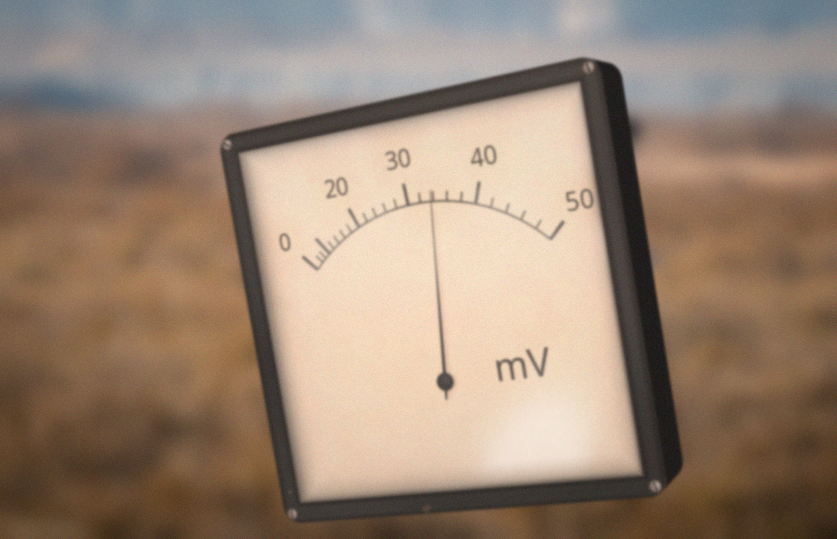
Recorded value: 34 mV
